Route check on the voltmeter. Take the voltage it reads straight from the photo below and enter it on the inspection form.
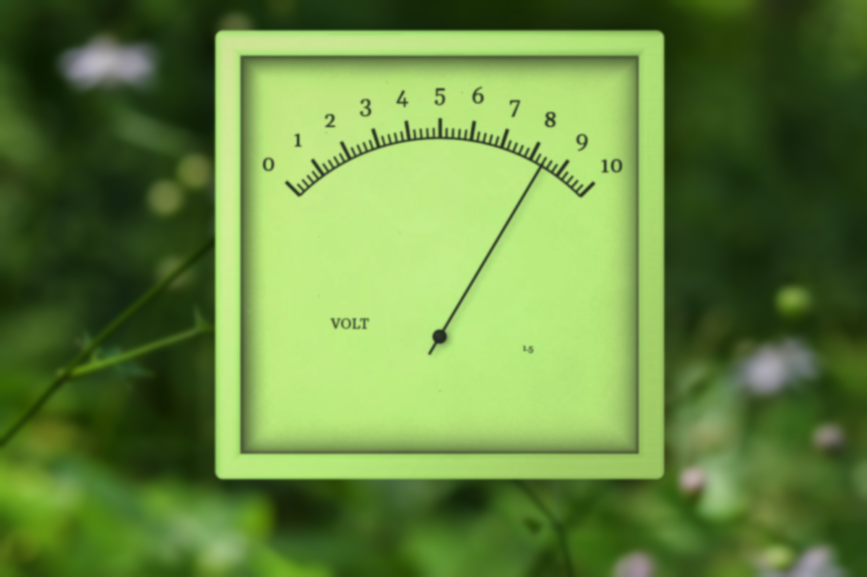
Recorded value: 8.4 V
